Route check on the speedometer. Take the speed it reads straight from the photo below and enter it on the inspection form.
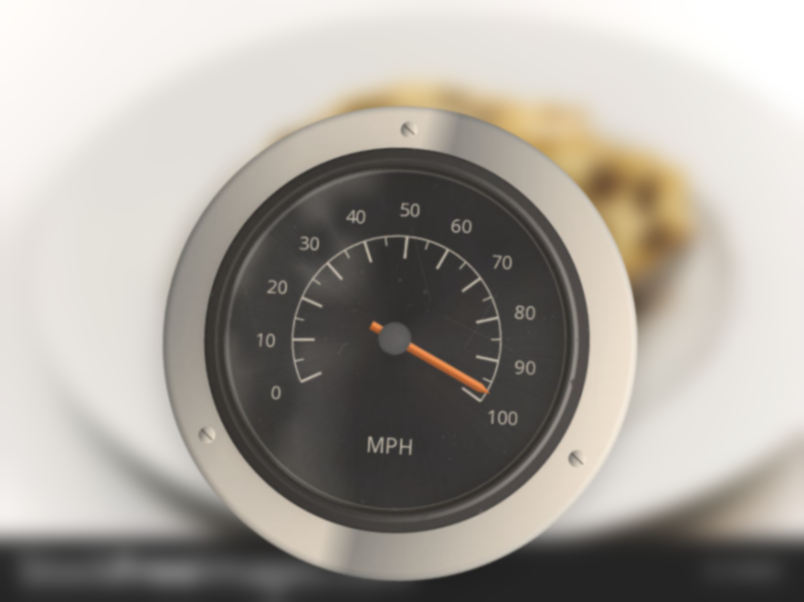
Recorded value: 97.5 mph
